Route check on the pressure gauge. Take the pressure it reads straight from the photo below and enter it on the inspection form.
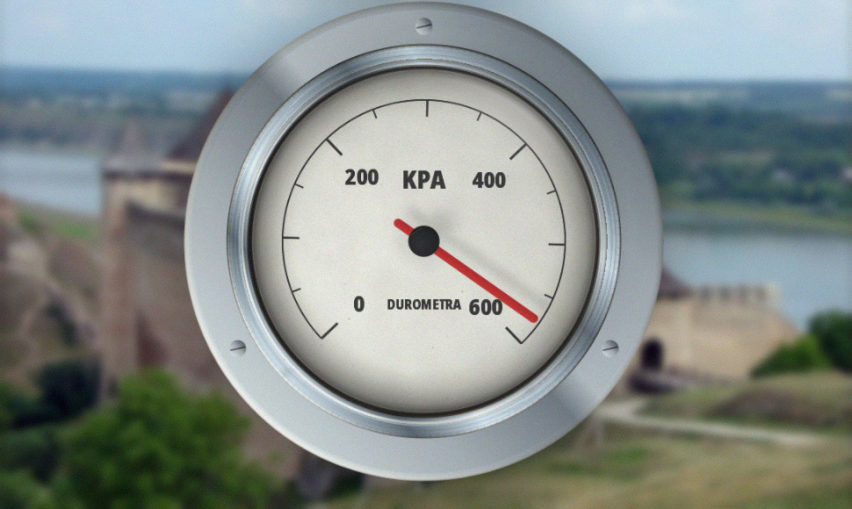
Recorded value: 575 kPa
